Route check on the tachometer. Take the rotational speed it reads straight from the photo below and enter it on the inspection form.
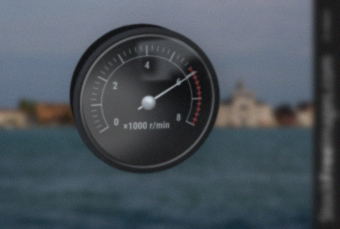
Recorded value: 6000 rpm
